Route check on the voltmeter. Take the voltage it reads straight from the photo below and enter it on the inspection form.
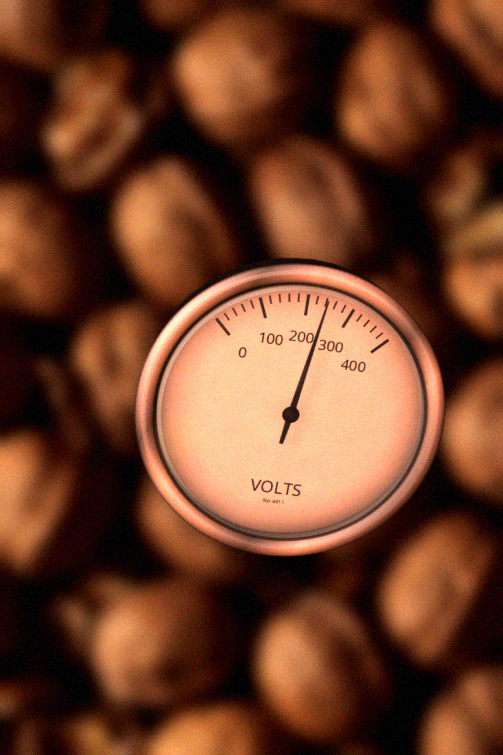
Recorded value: 240 V
